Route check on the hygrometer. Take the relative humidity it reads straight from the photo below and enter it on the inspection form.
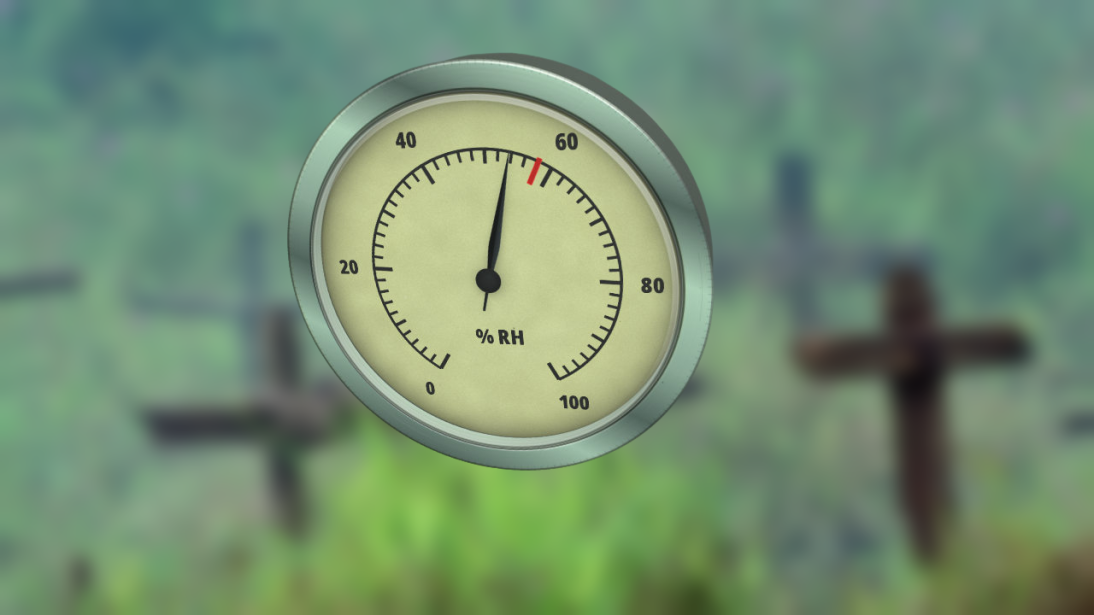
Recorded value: 54 %
